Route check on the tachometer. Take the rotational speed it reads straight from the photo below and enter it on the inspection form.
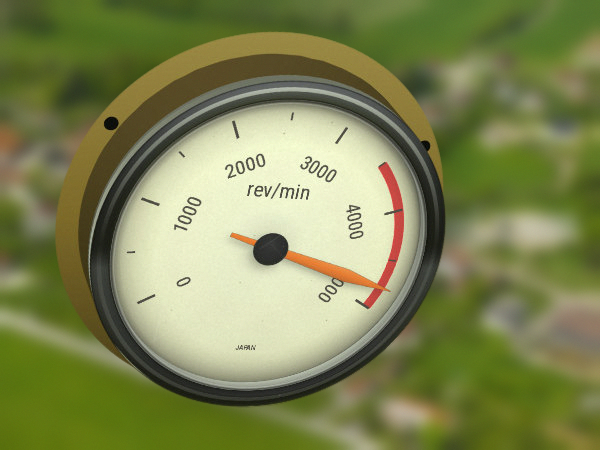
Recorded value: 4750 rpm
